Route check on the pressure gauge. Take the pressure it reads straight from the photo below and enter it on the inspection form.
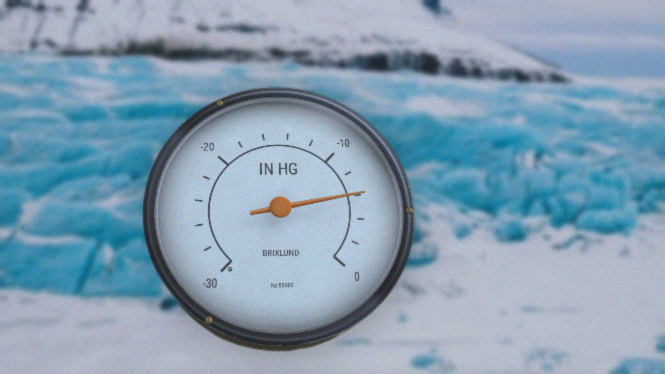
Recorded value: -6 inHg
